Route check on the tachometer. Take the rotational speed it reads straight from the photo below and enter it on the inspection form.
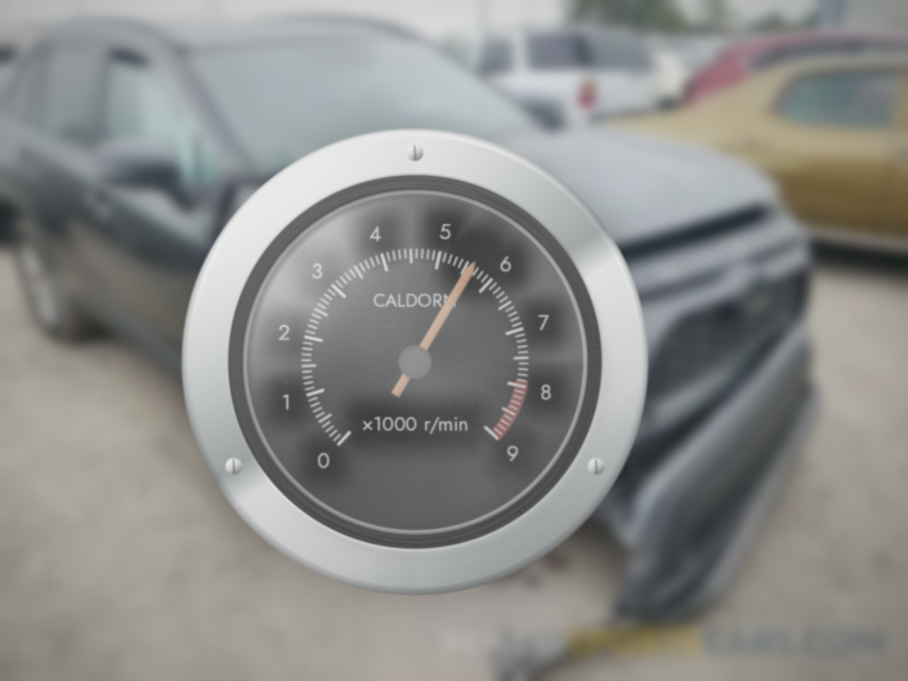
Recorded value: 5600 rpm
